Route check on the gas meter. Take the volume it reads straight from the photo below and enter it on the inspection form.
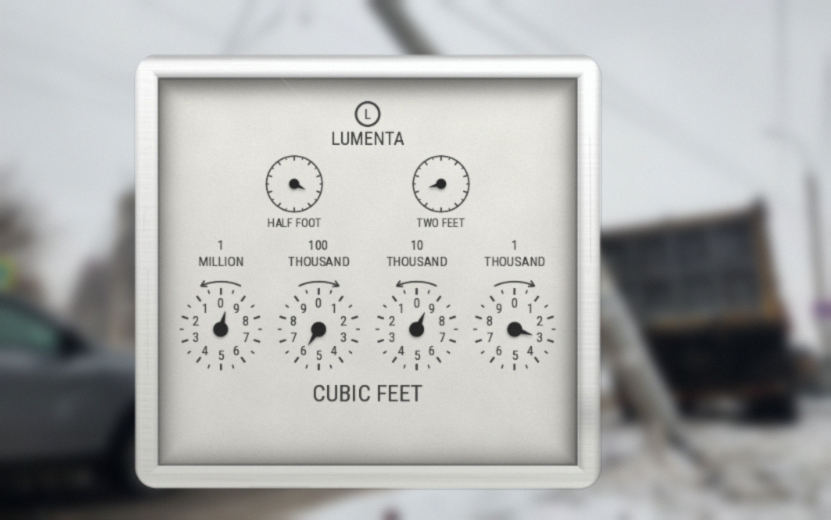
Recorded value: 959300 ft³
